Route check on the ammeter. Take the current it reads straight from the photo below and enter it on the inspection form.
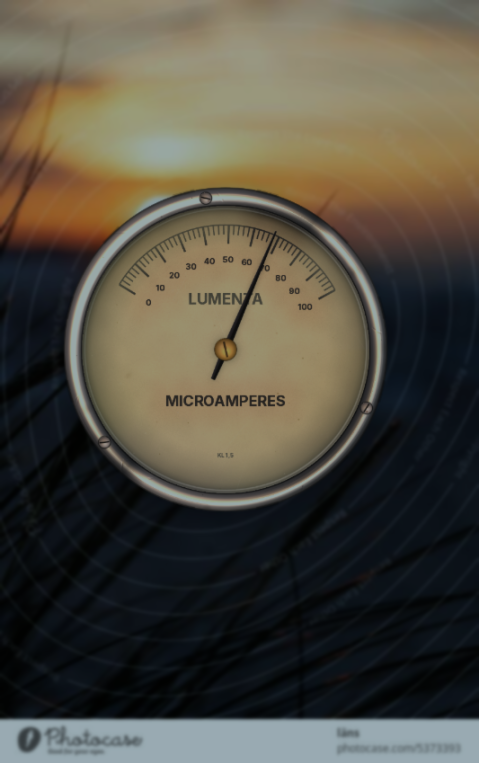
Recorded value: 68 µA
